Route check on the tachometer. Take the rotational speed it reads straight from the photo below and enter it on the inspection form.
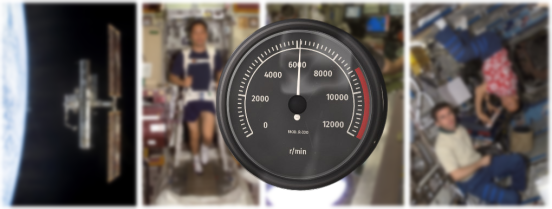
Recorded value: 6200 rpm
